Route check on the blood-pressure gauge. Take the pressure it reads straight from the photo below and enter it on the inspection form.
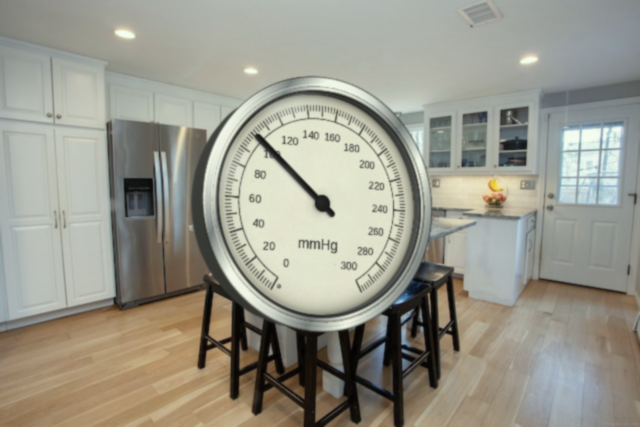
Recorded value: 100 mmHg
